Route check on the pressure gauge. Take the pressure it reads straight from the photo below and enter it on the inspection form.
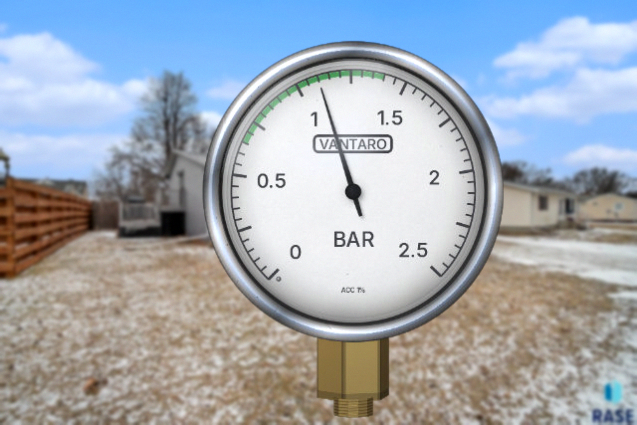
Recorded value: 1.1 bar
